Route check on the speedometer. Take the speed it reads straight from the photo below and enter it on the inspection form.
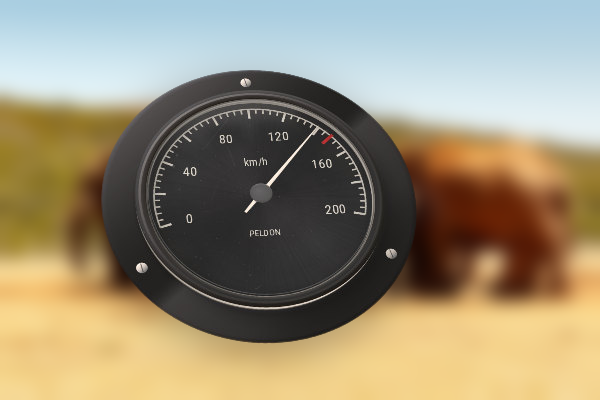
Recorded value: 140 km/h
